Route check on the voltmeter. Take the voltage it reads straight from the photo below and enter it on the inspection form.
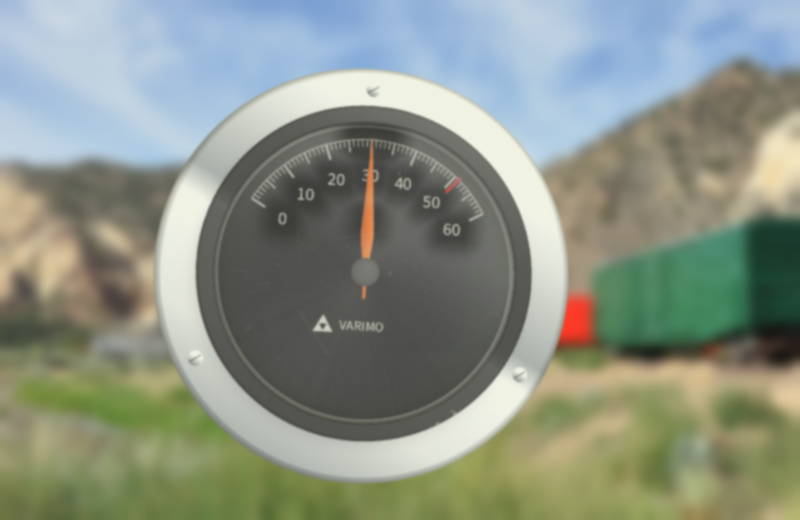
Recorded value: 30 V
